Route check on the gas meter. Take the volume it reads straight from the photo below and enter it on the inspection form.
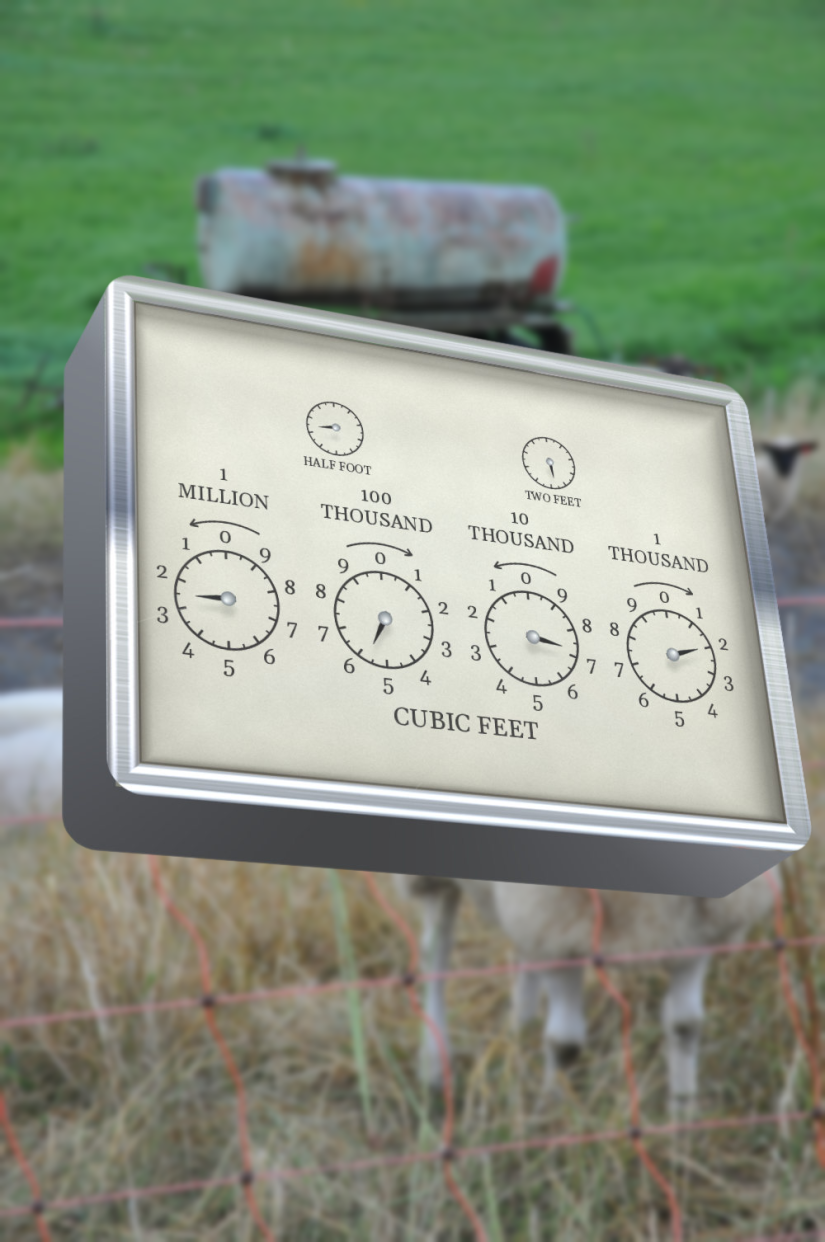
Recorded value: 257200 ft³
